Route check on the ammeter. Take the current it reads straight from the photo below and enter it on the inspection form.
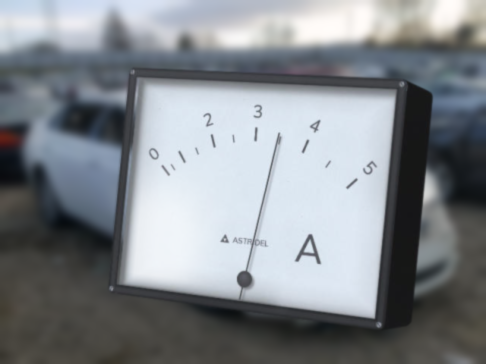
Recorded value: 3.5 A
